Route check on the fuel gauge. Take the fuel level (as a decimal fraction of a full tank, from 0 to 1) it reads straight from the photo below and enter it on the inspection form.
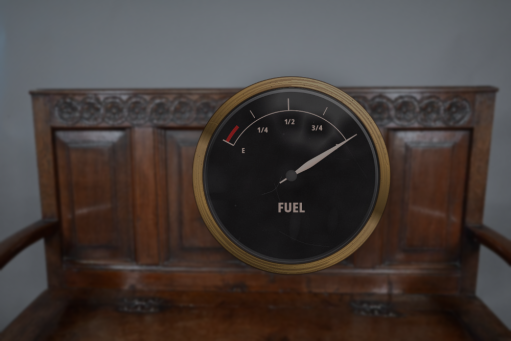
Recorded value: 1
